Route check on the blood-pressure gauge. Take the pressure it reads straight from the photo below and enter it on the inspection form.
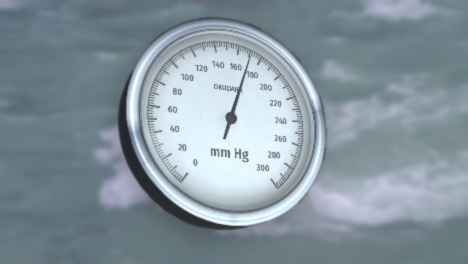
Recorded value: 170 mmHg
